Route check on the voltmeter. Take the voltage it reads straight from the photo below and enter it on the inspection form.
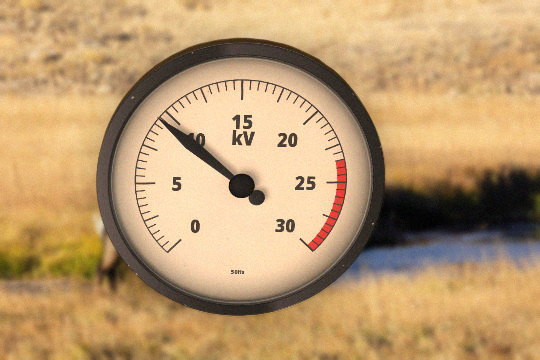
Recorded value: 9.5 kV
